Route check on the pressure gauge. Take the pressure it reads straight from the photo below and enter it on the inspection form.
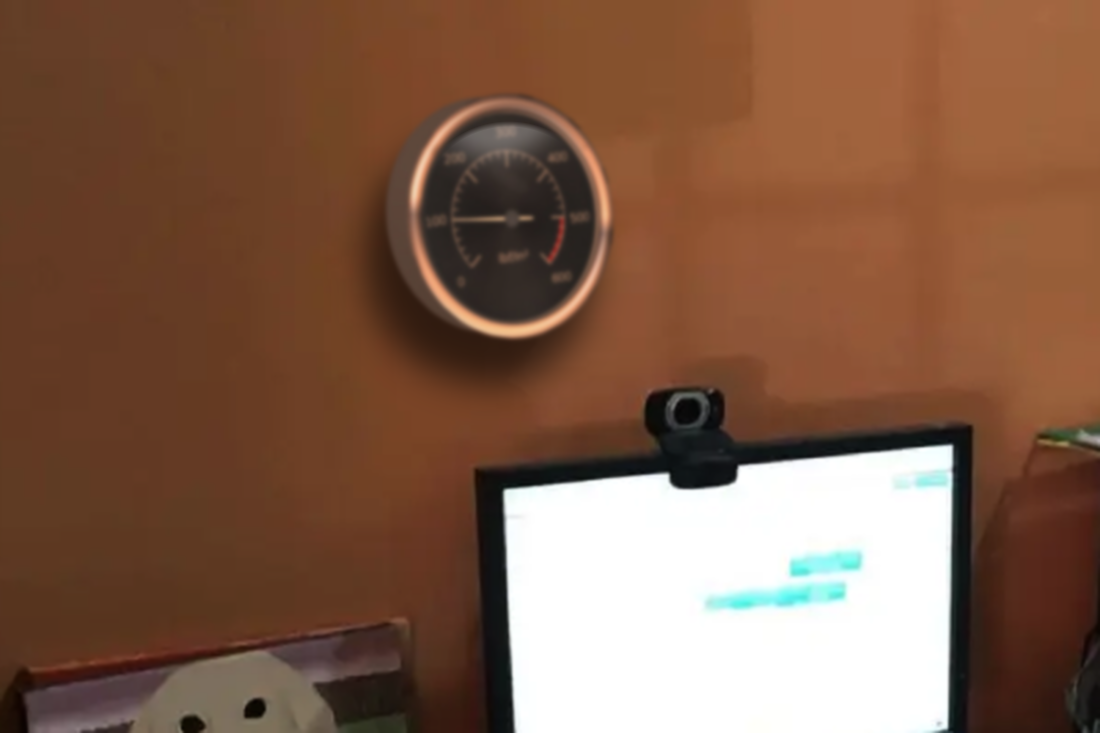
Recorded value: 100 psi
